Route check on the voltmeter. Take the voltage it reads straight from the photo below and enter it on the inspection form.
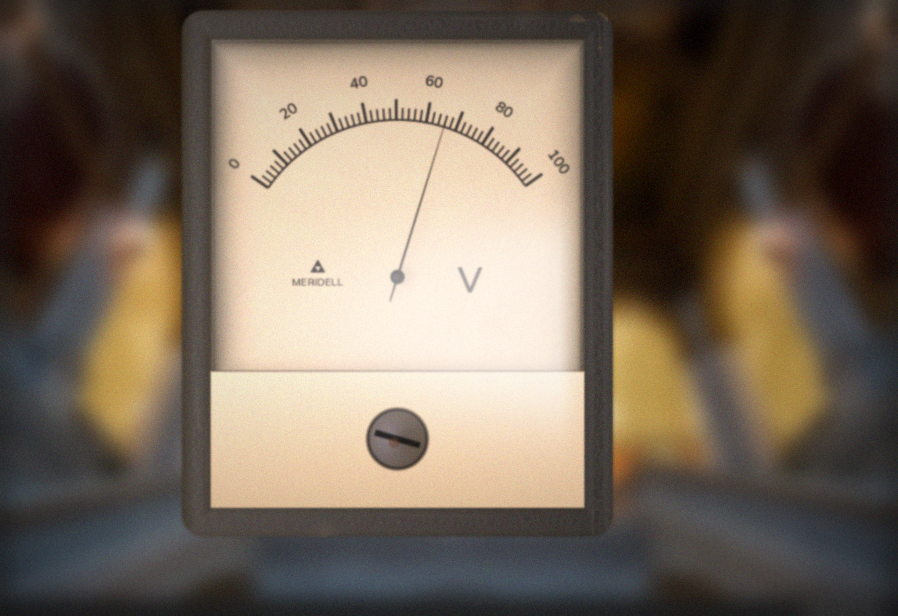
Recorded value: 66 V
